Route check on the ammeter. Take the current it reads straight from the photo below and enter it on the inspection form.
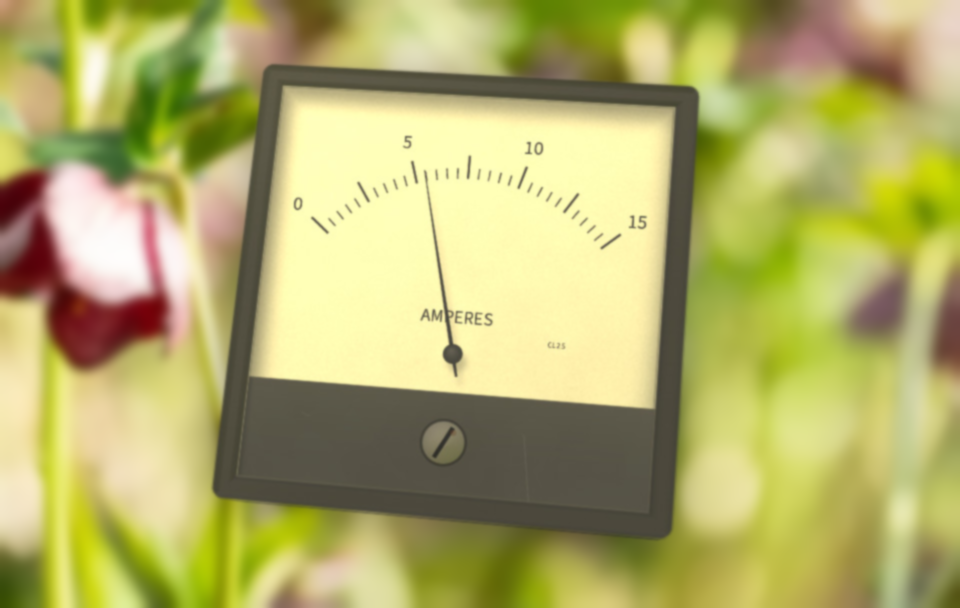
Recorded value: 5.5 A
